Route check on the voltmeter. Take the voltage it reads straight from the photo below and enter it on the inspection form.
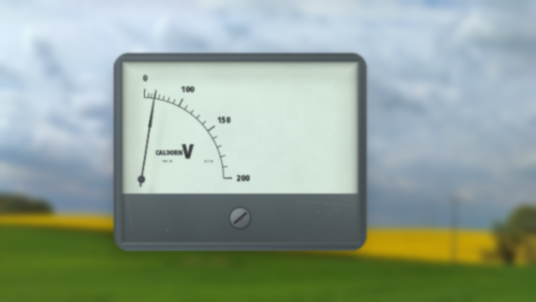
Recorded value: 50 V
